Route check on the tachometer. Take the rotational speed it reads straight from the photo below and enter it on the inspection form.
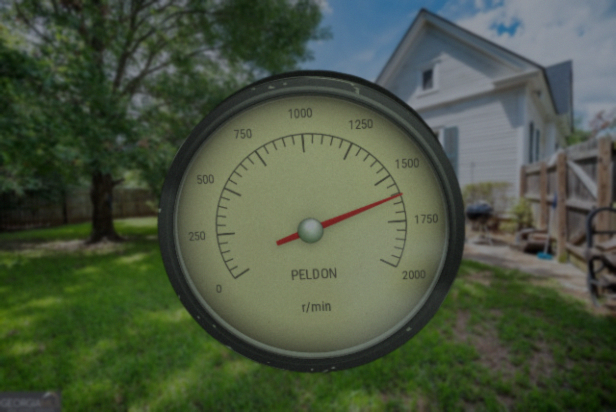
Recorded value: 1600 rpm
